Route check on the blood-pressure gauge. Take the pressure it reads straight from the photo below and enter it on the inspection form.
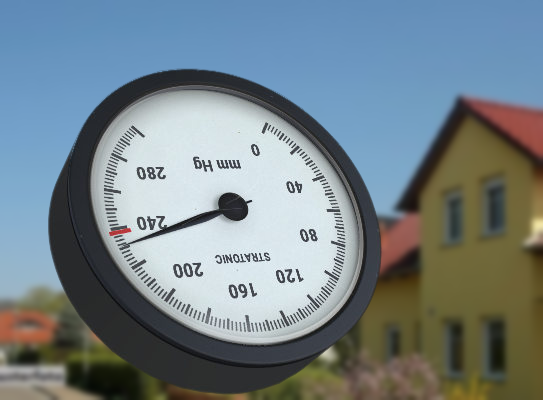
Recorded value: 230 mmHg
